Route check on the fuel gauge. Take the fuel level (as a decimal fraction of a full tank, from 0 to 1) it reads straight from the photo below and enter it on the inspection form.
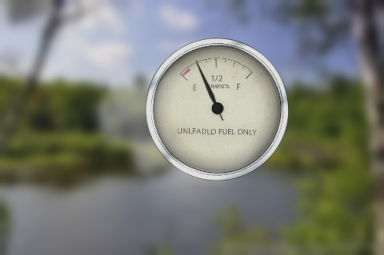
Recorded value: 0.25
